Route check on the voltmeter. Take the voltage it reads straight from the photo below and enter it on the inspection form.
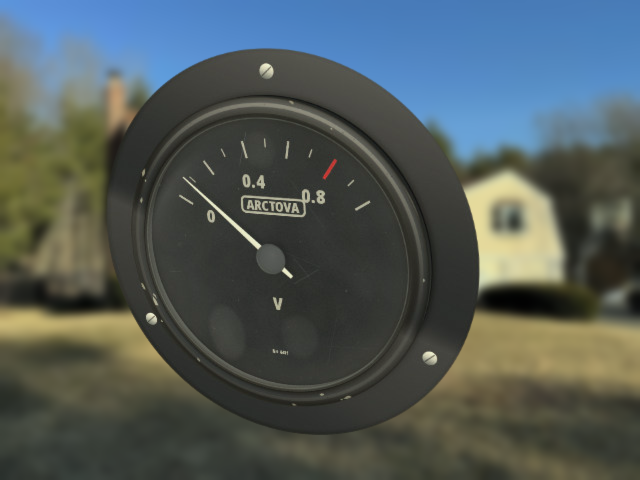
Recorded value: 0.1 V
